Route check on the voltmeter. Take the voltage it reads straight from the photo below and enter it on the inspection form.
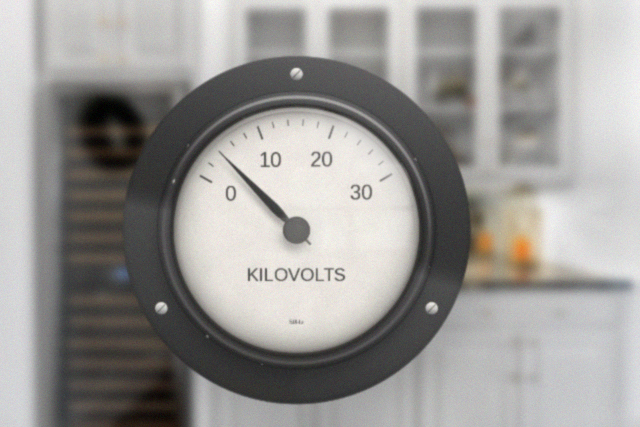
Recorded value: 4 kV
